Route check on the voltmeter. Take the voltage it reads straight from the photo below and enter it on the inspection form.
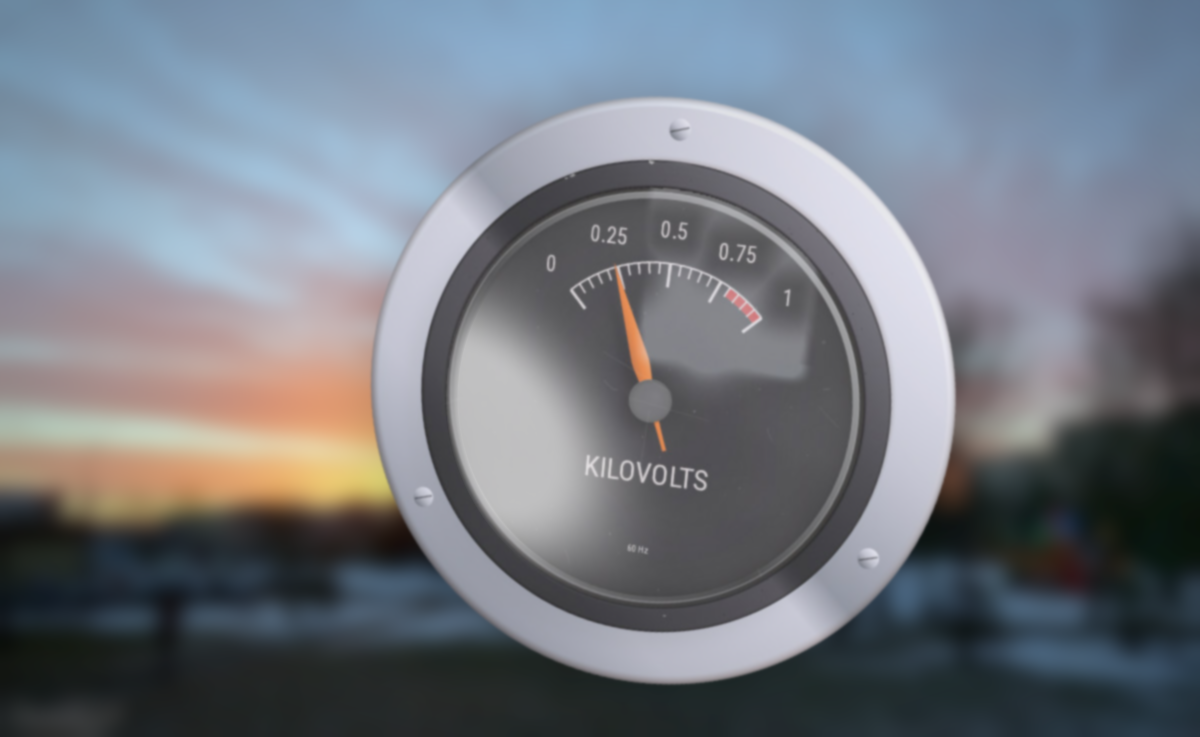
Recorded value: 0.25 kV
